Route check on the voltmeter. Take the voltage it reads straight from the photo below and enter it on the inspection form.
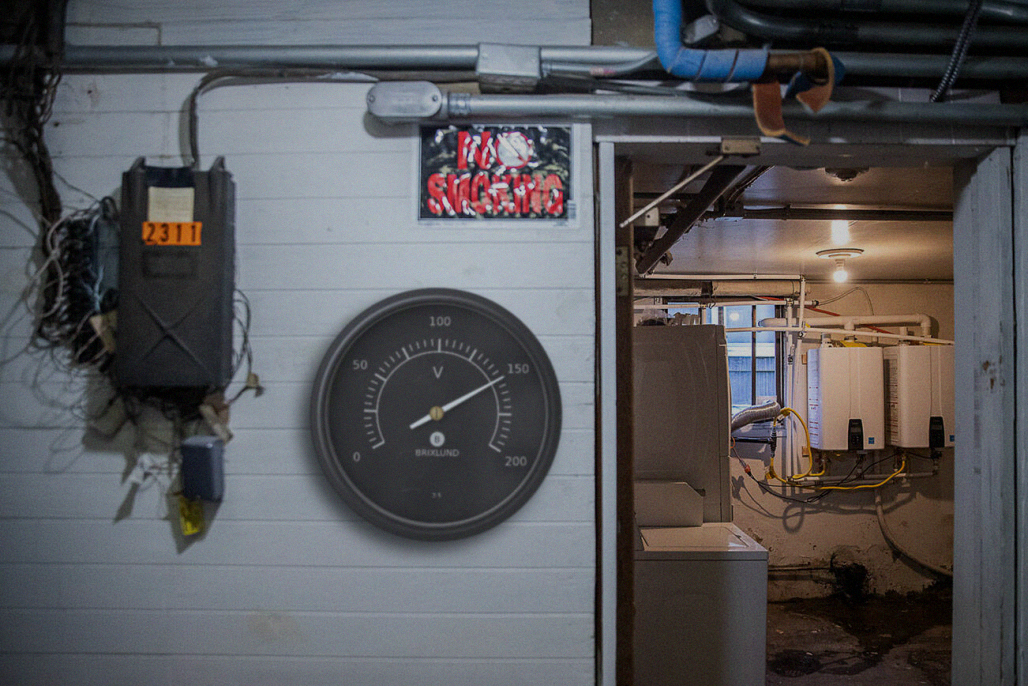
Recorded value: 150 V
